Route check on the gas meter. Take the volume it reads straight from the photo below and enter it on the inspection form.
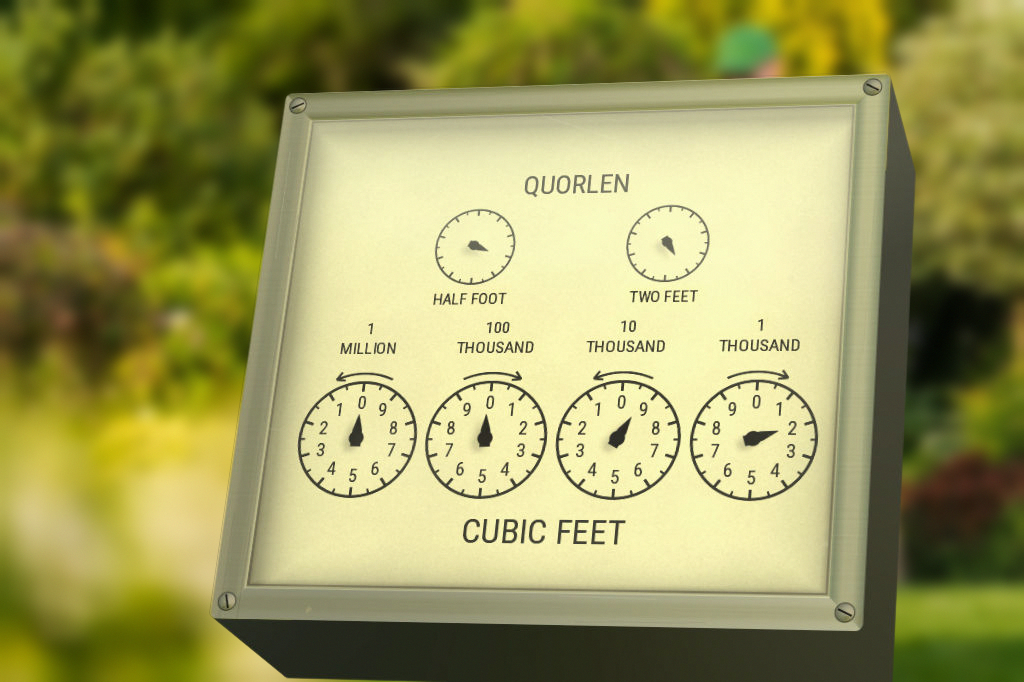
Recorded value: 999200 ft³
